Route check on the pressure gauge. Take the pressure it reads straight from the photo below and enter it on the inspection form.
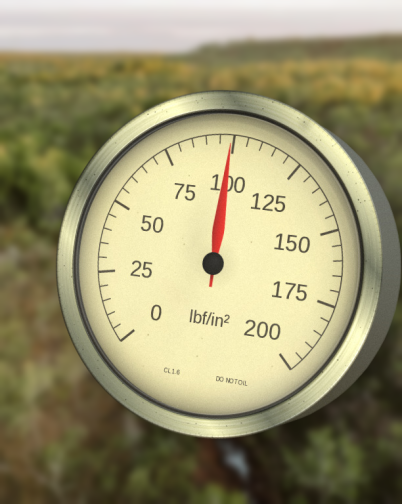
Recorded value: 100 psi
